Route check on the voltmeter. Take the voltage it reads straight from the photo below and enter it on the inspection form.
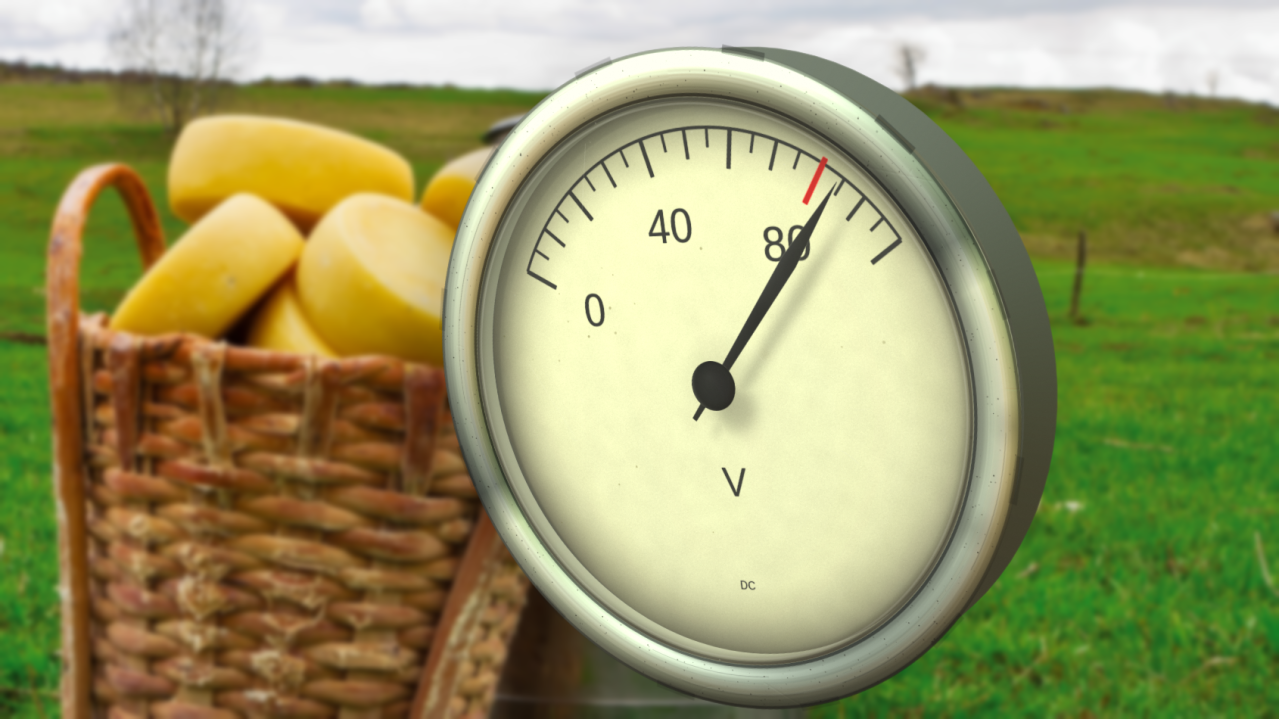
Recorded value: 85 V
